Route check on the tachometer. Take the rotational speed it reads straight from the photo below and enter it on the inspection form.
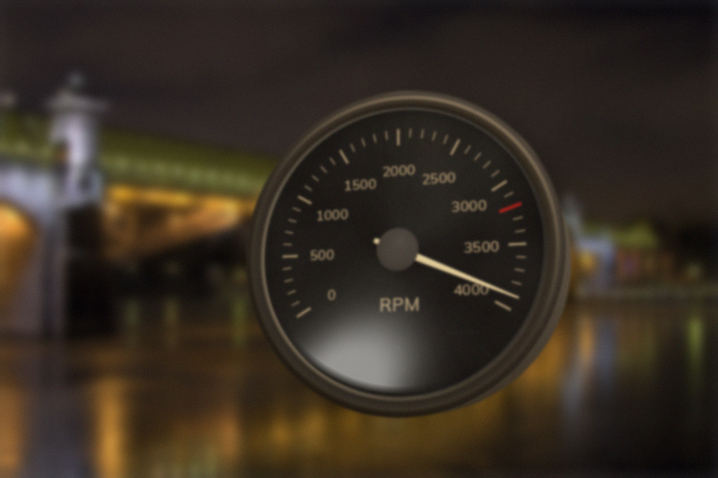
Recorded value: 3900 rpm
